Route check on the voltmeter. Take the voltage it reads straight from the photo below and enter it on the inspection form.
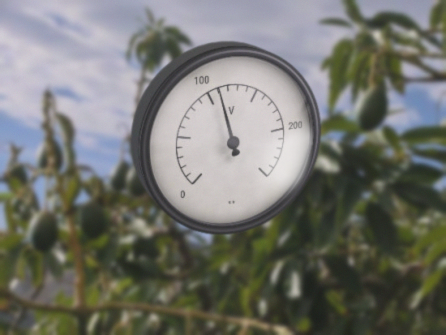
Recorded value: 110 V
